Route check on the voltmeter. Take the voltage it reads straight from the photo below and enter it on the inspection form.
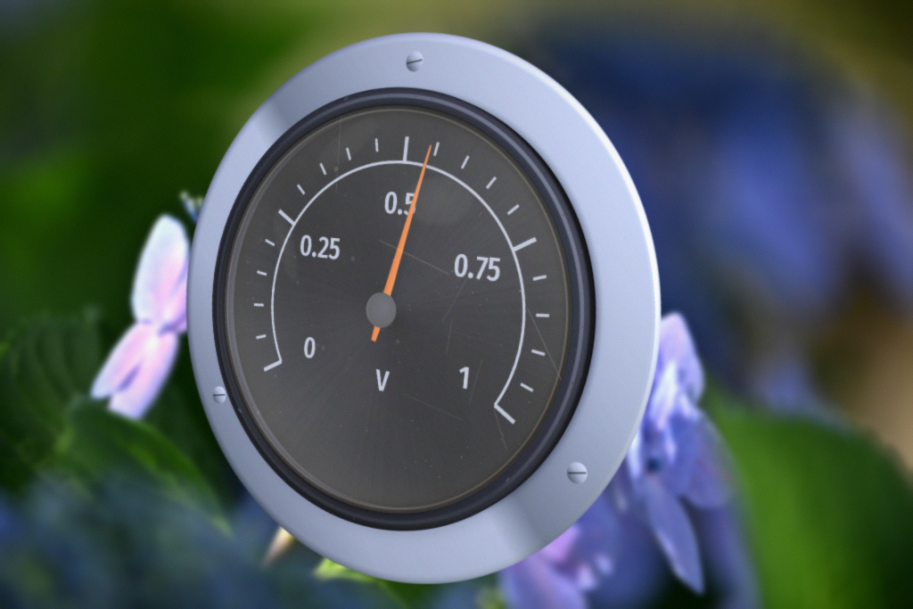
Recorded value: 0.55 V
